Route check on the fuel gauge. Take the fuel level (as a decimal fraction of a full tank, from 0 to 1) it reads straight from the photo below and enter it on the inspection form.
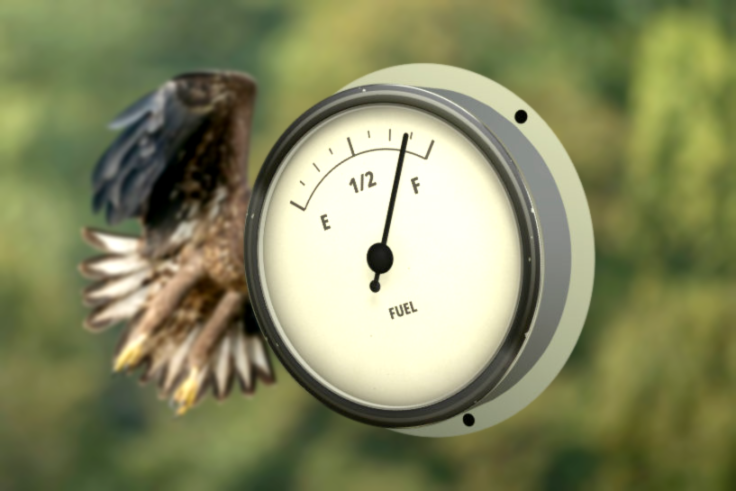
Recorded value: 0.875
